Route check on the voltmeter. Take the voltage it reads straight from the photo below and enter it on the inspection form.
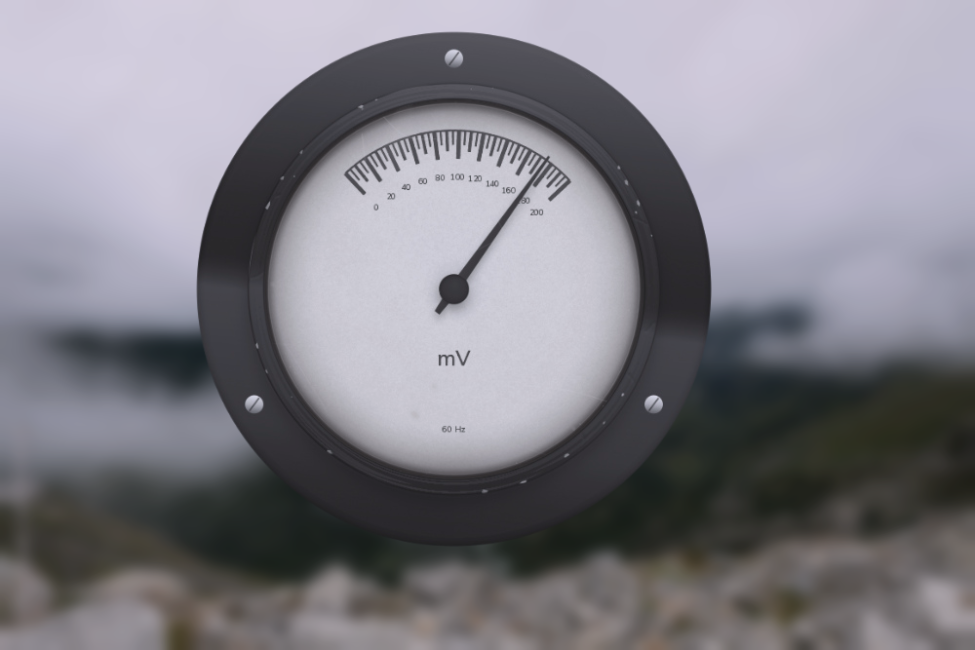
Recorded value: 175 mV
